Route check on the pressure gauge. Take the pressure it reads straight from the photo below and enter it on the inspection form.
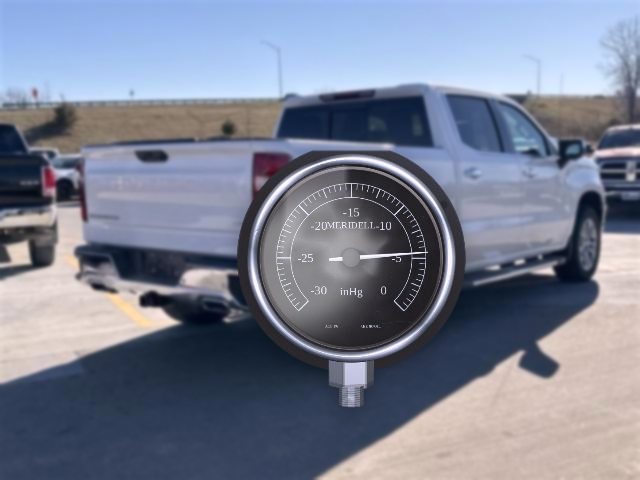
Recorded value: -5.5 inHg
